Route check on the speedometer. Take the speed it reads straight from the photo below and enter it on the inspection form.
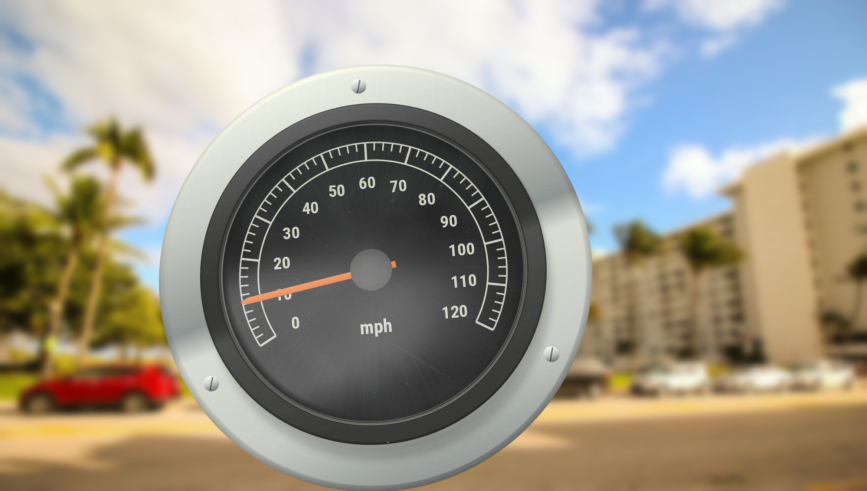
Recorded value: 10 mph
